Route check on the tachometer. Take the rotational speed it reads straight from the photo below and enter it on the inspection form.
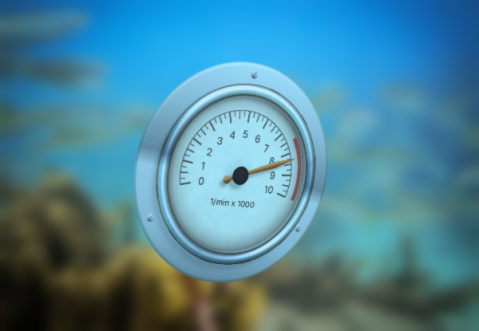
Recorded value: 8250 rpm
